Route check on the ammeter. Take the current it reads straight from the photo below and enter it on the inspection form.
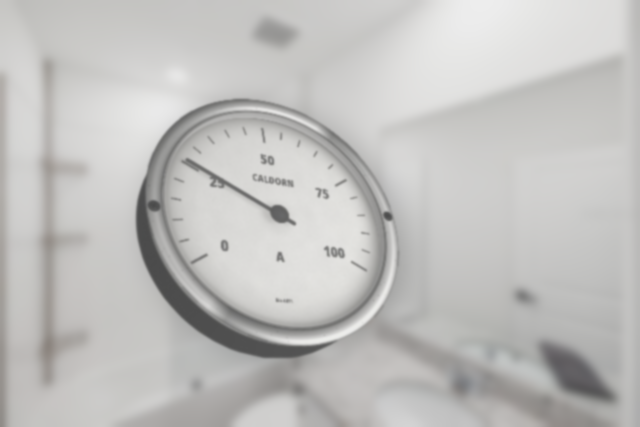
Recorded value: 25 A
